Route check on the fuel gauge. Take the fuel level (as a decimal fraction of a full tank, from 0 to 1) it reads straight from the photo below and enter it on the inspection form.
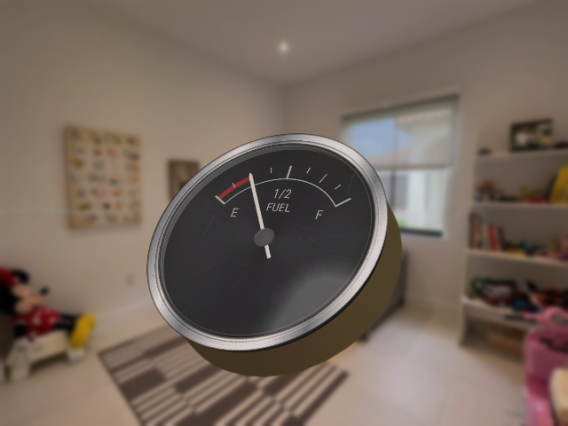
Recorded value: 0.25
